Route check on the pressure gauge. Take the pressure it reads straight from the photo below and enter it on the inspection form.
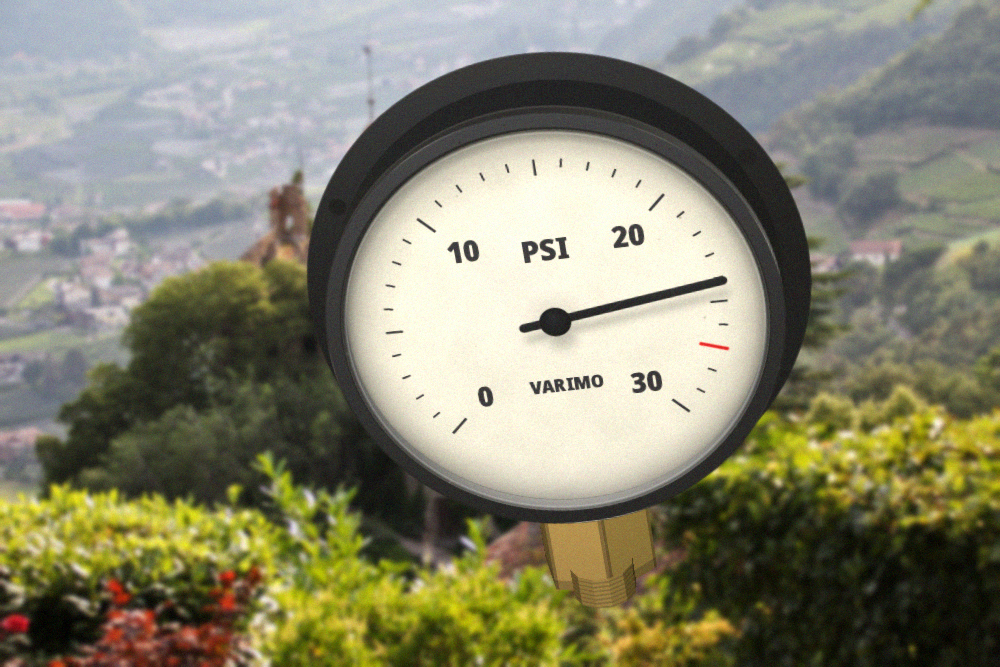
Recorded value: 24 psi
